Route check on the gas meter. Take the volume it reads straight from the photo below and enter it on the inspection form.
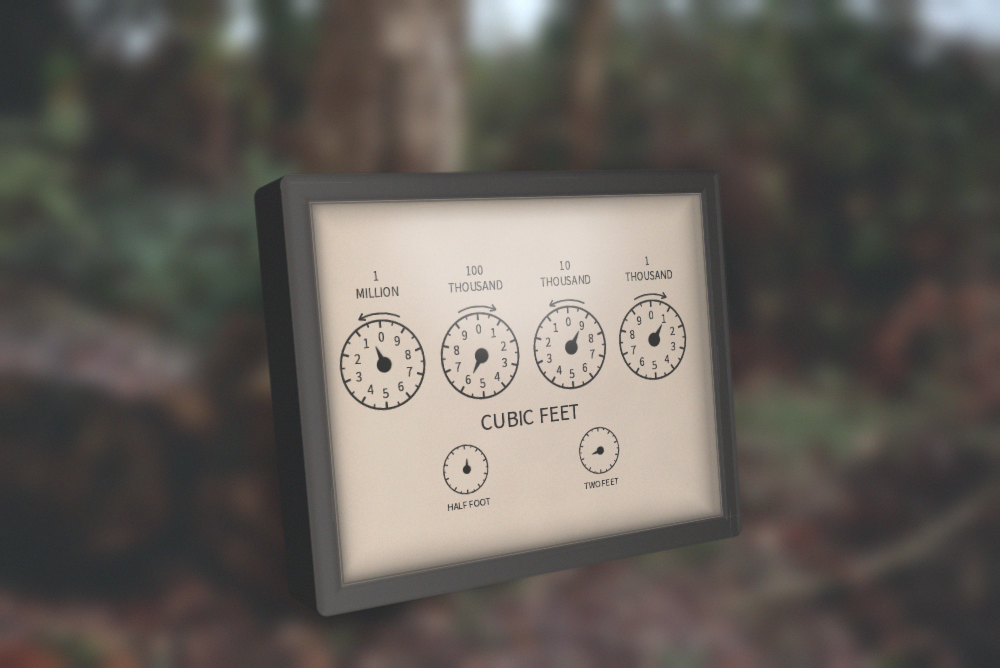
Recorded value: 59100 ft³
